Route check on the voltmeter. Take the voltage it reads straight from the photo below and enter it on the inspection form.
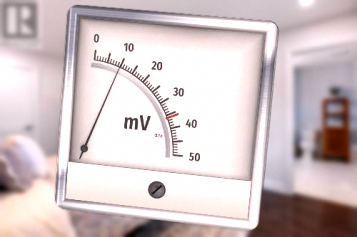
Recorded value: 10 mV
